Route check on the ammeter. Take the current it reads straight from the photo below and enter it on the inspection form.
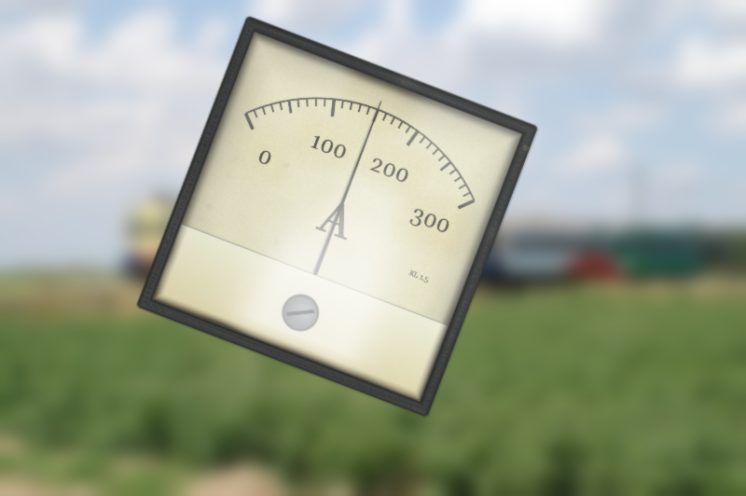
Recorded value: 150 A
